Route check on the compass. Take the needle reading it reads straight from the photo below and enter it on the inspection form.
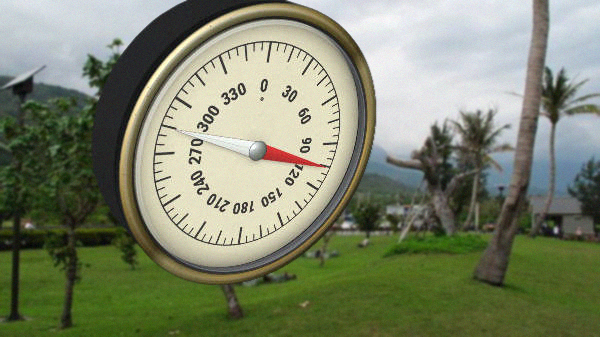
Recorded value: 105 °
